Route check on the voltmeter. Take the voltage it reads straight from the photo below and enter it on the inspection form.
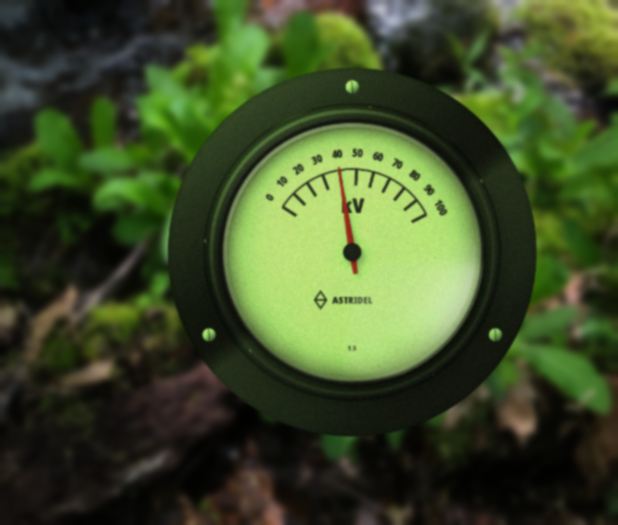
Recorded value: 40 kV
